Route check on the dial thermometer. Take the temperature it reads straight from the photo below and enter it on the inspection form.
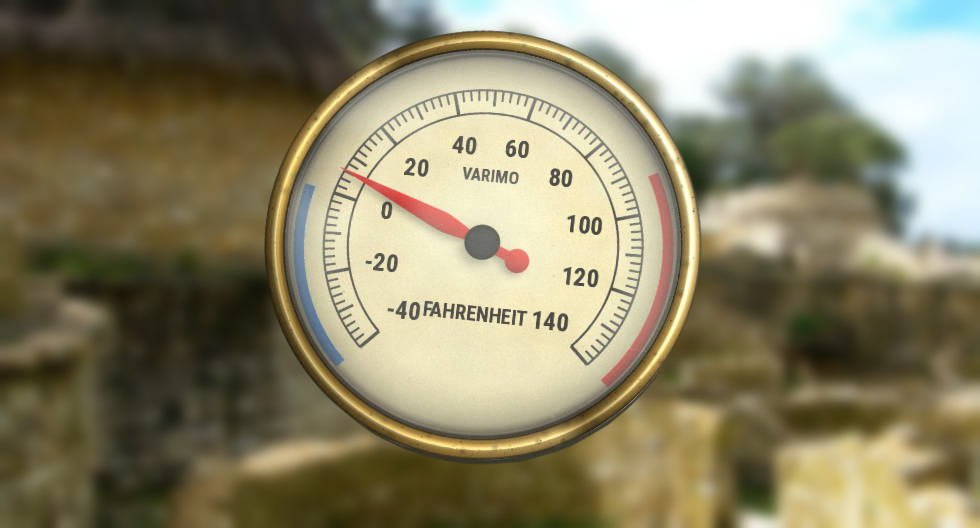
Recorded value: 6 °F
